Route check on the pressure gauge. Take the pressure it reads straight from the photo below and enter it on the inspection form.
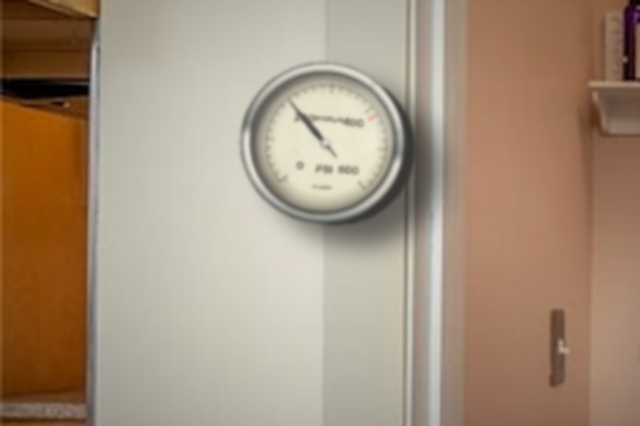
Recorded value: 200 psi
